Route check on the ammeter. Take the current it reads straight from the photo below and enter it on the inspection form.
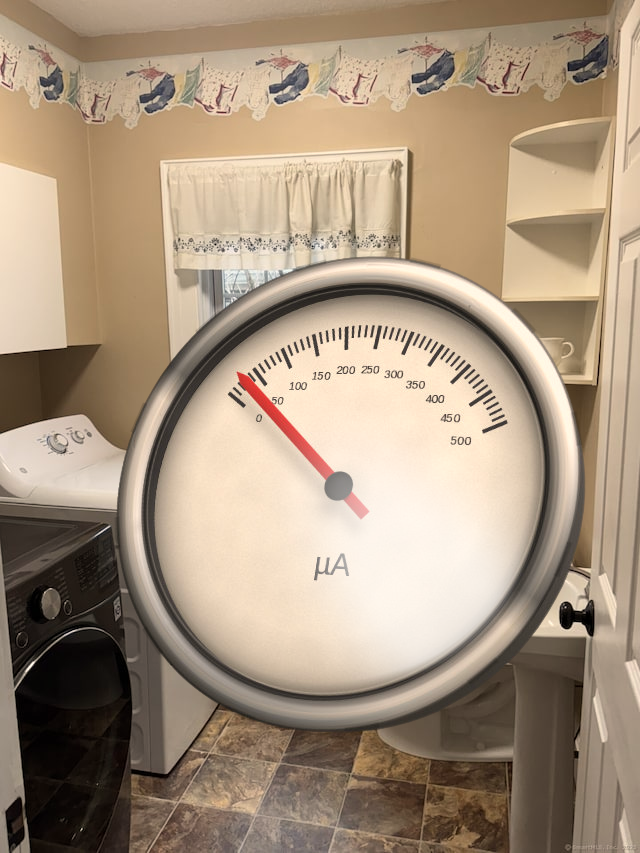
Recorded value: 30 µA
